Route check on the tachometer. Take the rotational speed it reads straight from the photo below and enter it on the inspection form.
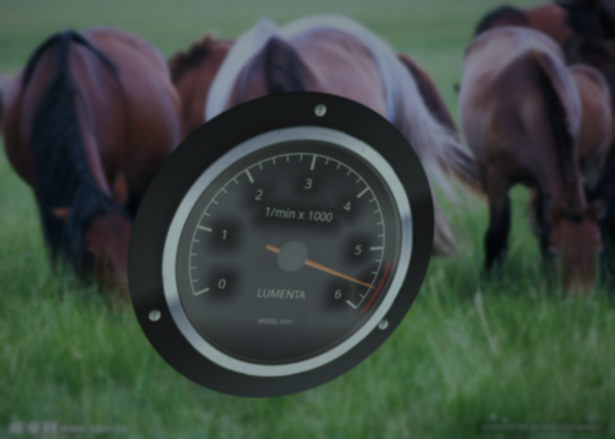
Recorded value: 5600 rpm
